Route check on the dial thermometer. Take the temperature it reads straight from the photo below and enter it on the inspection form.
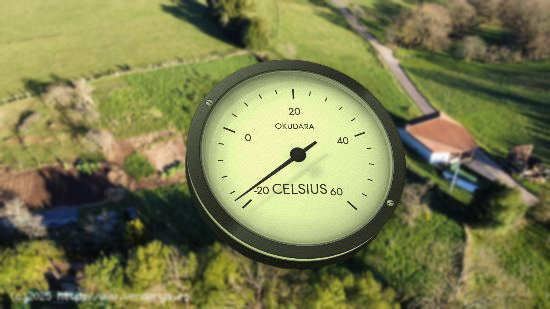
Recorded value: -18 °C
